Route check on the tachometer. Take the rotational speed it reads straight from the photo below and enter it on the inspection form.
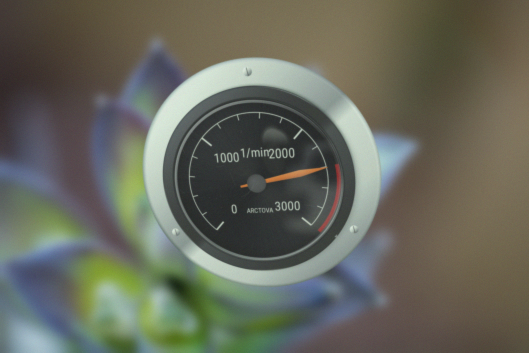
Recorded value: 2400 rpm
